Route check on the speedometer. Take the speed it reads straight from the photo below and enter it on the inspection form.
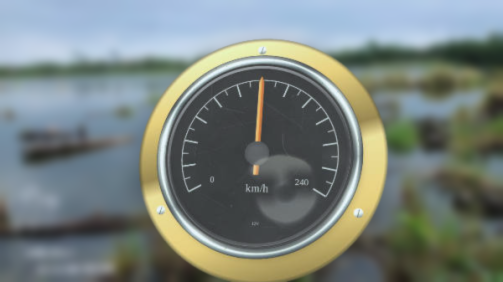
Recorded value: 120 km/h
